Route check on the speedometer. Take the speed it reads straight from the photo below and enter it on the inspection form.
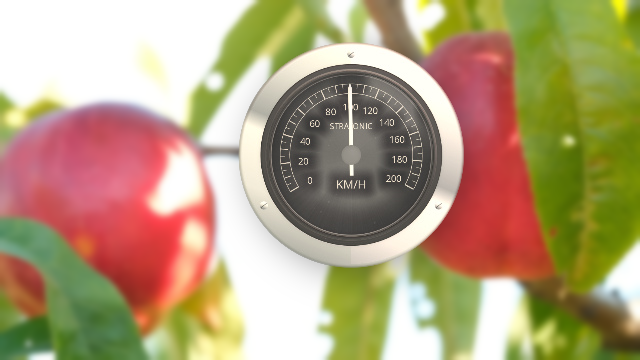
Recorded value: 100 km/h
